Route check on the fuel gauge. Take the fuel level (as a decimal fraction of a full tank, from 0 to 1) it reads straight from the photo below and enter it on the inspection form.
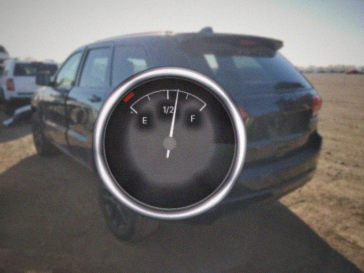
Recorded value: 0.625
